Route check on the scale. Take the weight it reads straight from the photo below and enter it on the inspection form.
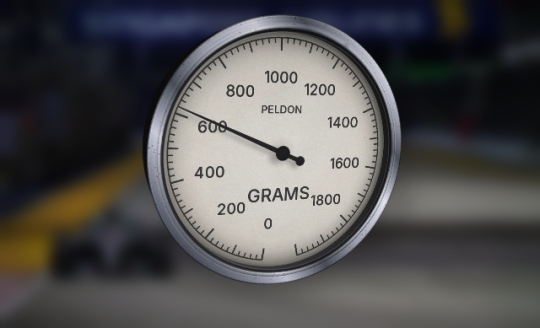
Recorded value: 620 g
